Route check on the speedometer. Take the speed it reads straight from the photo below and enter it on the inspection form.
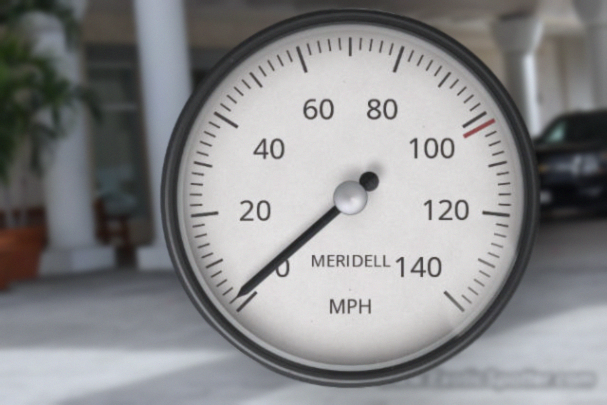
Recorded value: 2 mph
